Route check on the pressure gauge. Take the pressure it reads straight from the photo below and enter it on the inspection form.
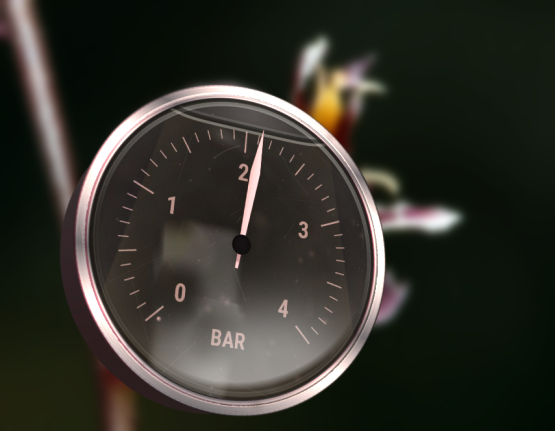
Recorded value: 2.1 bar
